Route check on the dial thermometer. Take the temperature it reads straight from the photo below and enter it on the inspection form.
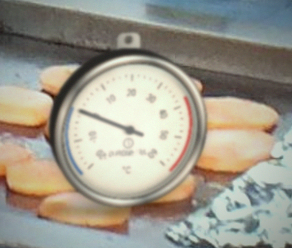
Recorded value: 0 °C
